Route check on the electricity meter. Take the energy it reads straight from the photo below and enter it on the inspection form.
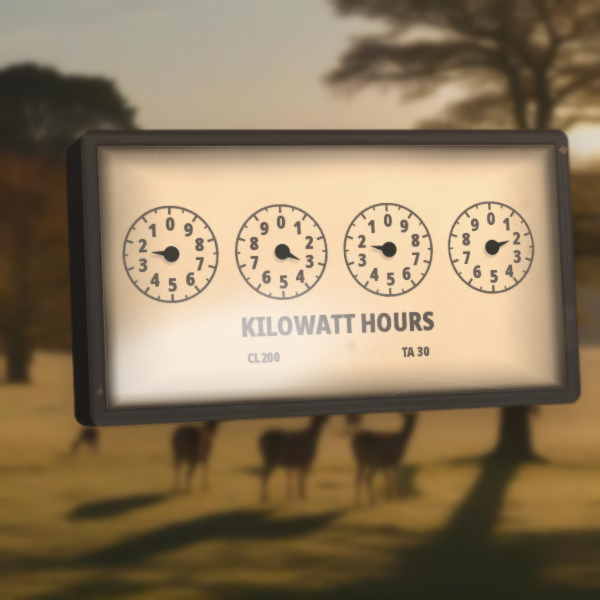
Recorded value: 2322 kWh
